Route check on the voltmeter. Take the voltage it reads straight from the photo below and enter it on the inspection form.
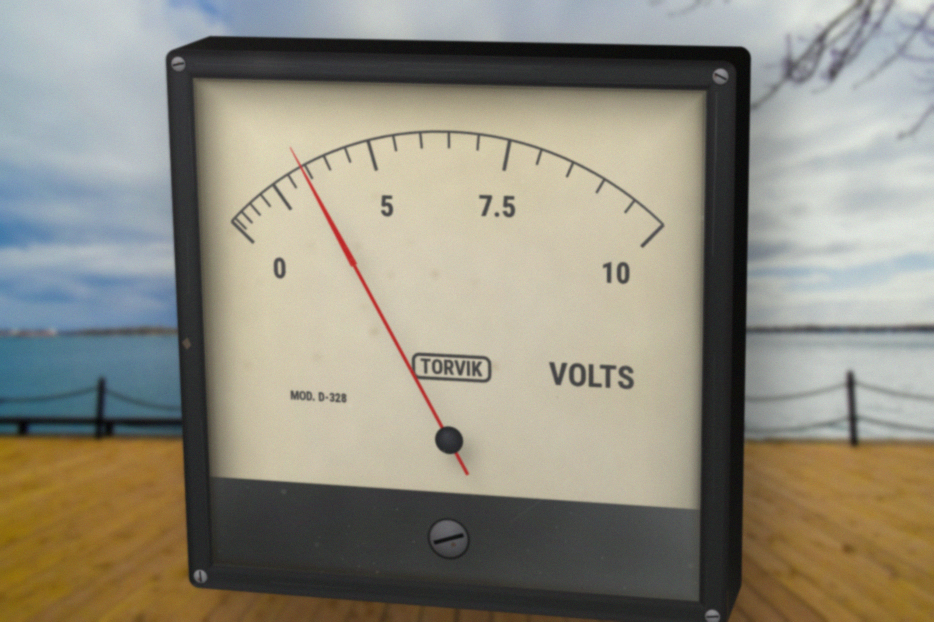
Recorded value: 3.5 V
